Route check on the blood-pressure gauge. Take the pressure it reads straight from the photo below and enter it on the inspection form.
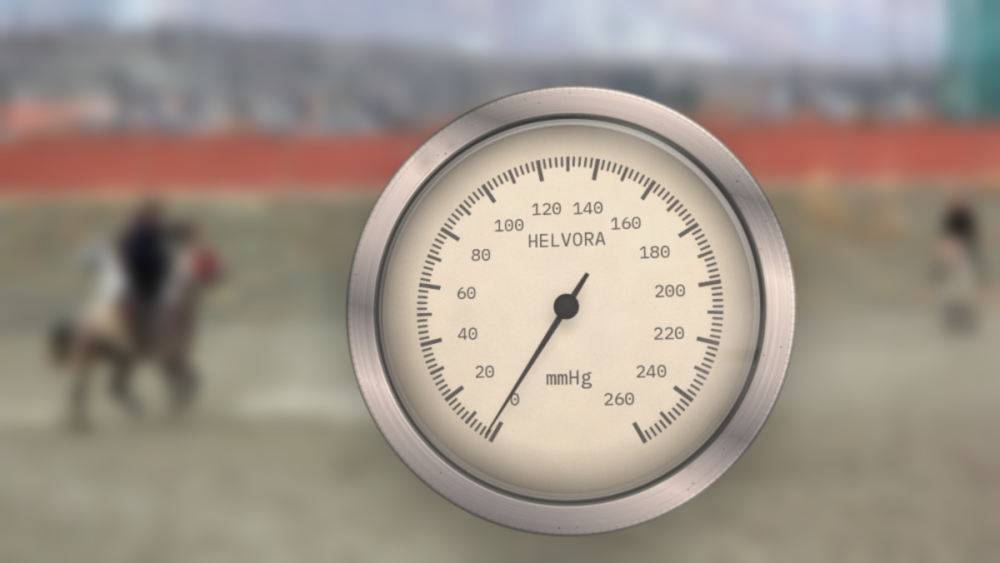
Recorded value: 2 mmHg
